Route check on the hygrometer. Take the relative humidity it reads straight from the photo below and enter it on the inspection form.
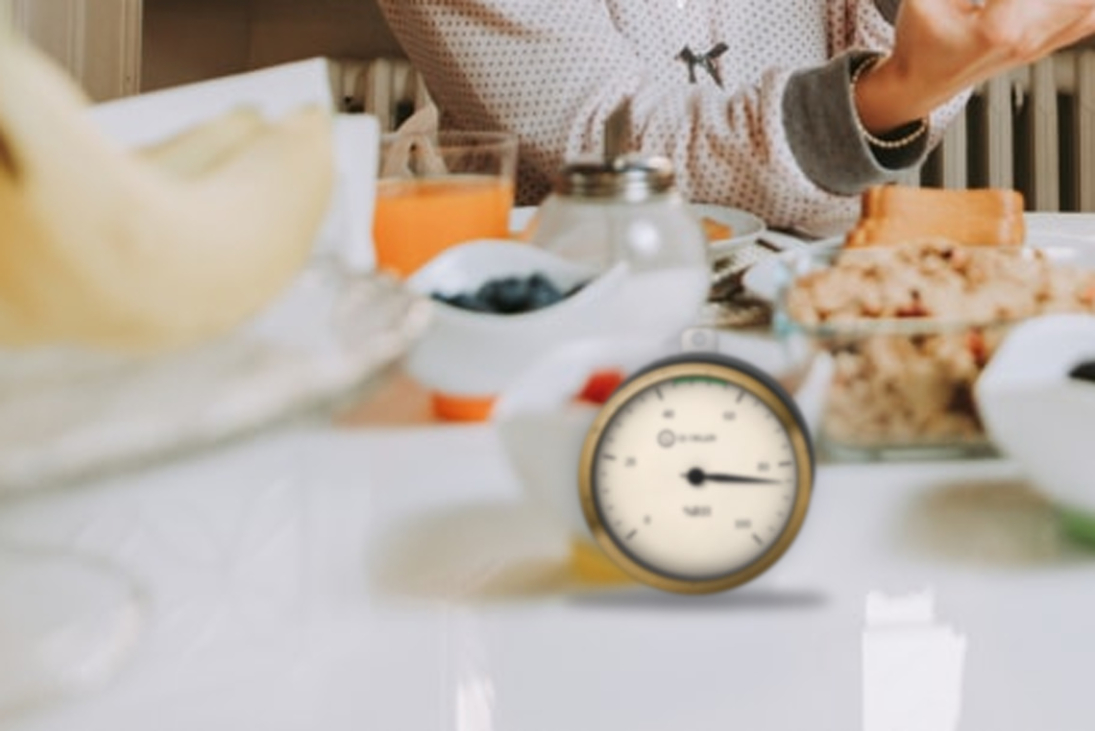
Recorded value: 84 %
